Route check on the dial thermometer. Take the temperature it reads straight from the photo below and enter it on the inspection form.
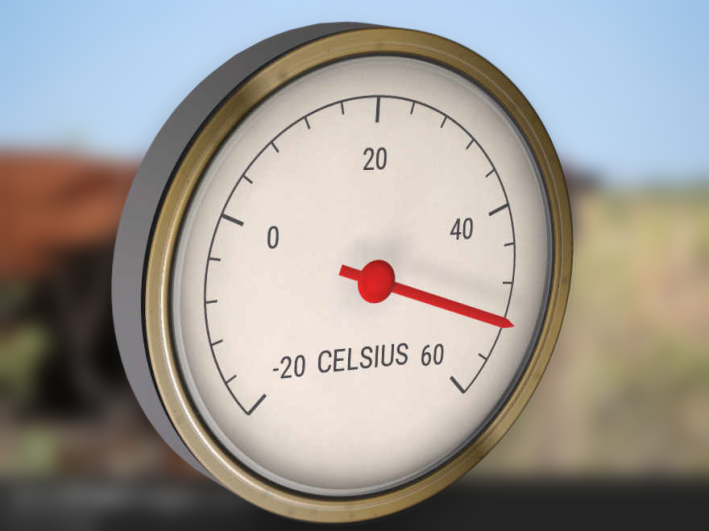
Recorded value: 52 °C
